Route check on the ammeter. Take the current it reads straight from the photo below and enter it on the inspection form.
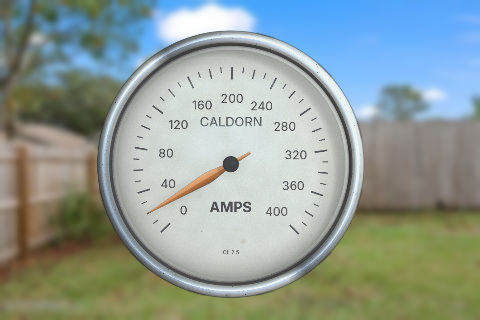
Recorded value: 20 A
